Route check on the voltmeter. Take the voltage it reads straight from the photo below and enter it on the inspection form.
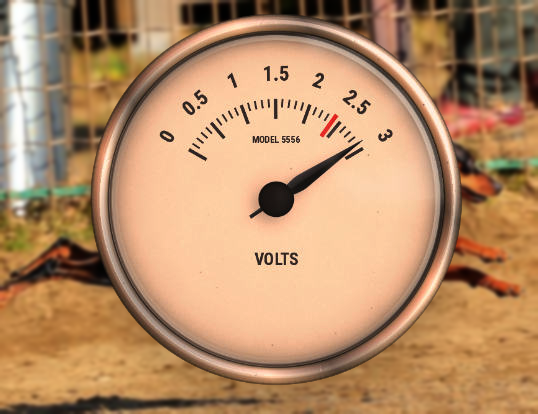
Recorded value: 2.9 V
